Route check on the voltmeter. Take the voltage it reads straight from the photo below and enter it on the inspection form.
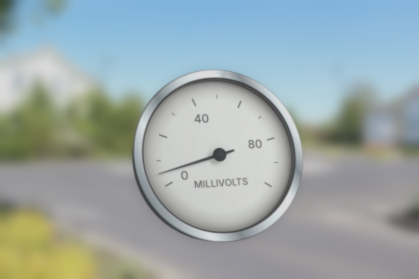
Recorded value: 5 mV
